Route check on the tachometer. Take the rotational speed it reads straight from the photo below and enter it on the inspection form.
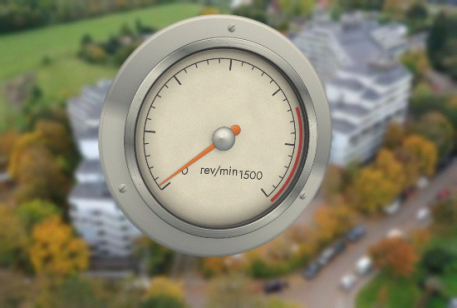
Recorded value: 25 rpm
